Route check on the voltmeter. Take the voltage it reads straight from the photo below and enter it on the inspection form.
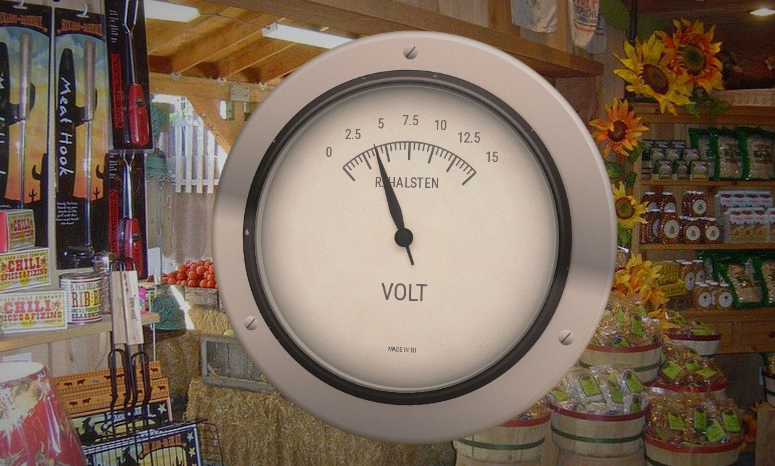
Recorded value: 4 V
